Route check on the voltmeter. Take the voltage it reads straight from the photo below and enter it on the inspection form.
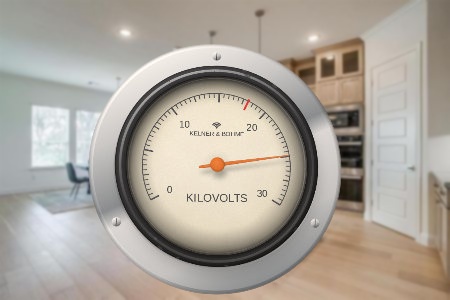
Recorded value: 25 kV
